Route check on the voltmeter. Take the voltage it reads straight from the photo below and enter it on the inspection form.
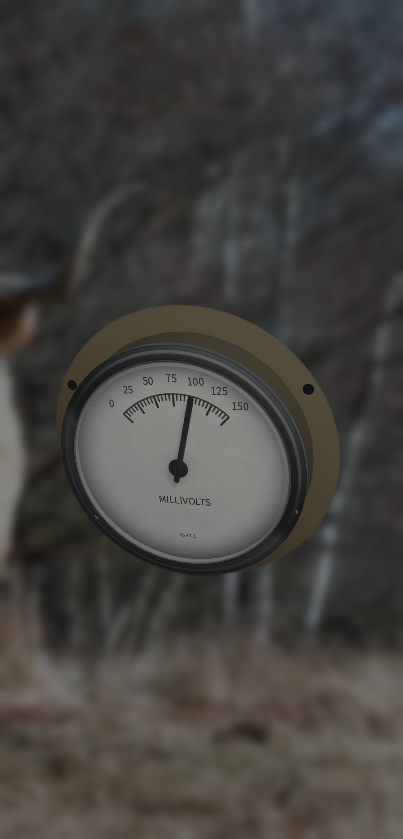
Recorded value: 100 mV
